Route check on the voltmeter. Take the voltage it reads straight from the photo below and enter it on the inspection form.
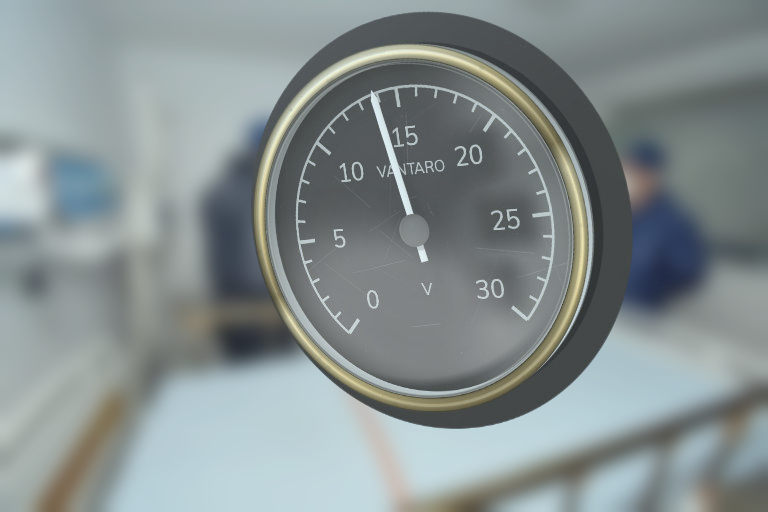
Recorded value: 14 V
